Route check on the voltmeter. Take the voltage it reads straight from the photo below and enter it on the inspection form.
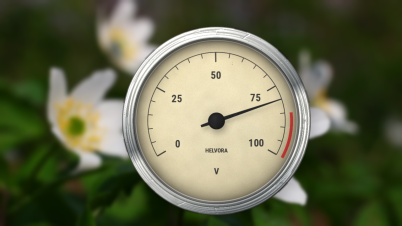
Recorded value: 80 V
